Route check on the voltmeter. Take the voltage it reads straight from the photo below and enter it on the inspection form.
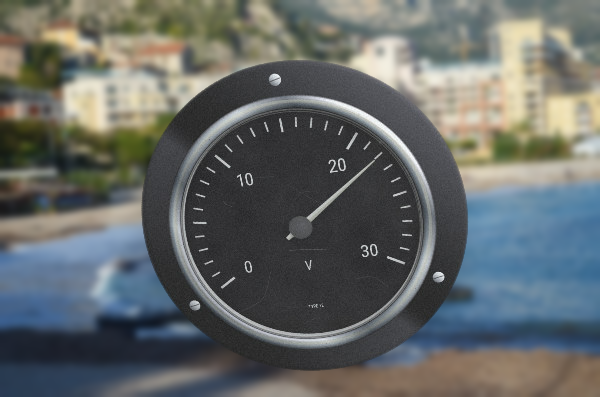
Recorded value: 22 V
